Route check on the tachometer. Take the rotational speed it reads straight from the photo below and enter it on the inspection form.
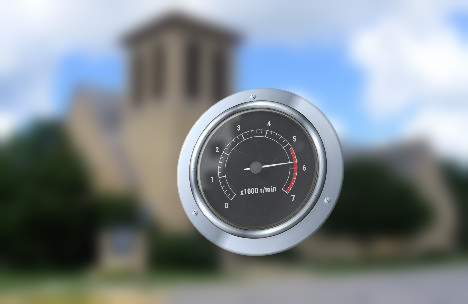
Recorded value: 5800 rpm
